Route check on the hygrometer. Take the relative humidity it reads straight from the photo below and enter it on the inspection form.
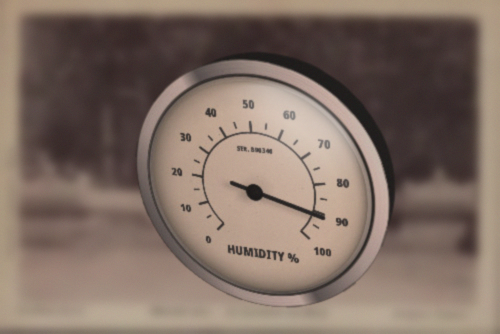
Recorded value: 90 %
